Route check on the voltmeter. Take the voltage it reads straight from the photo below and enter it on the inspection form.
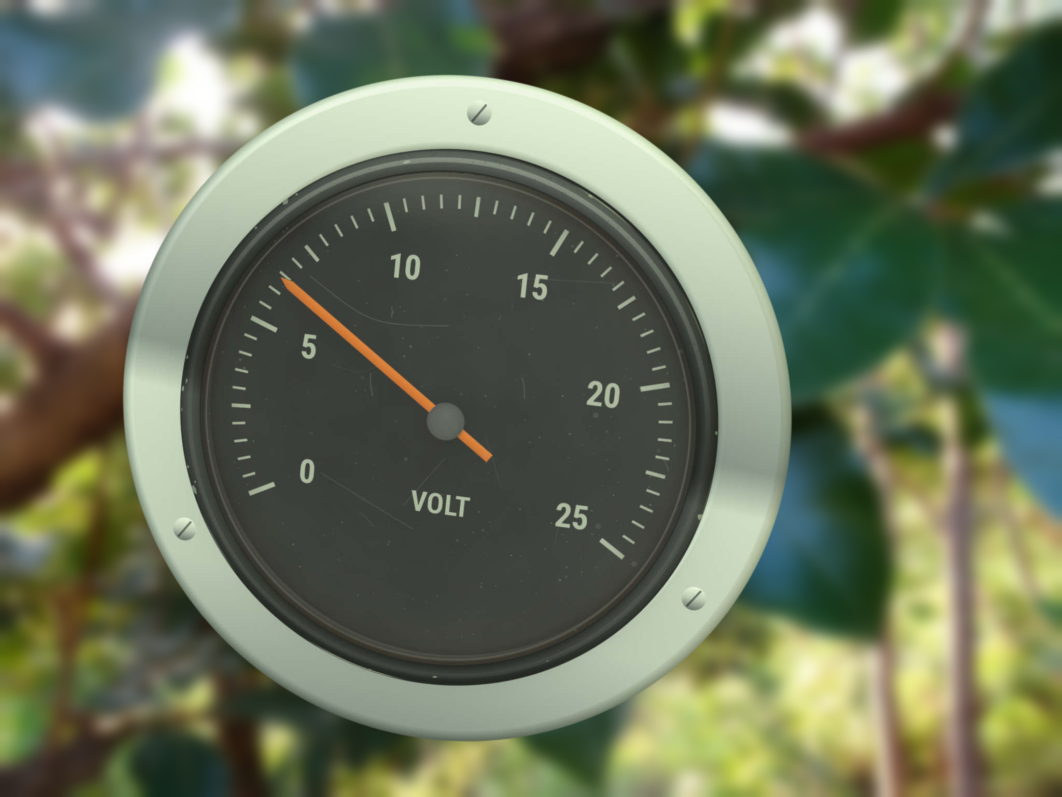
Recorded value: 6.5 V
